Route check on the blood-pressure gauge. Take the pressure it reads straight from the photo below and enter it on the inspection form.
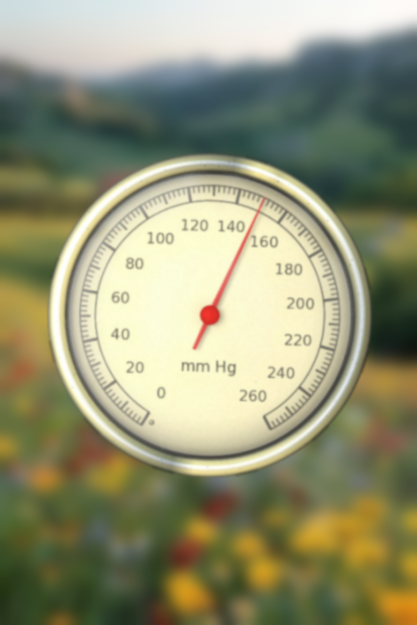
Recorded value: 150 mmHg
